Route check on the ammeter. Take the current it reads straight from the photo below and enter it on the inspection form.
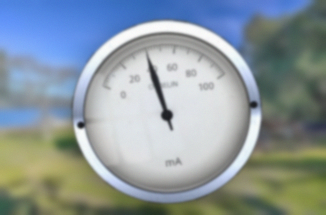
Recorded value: 40 mA
